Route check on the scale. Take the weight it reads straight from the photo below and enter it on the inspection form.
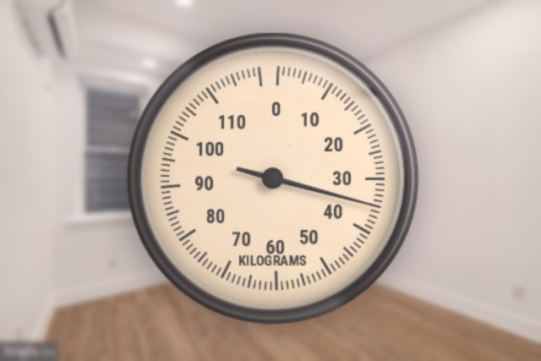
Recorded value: 35 kg
